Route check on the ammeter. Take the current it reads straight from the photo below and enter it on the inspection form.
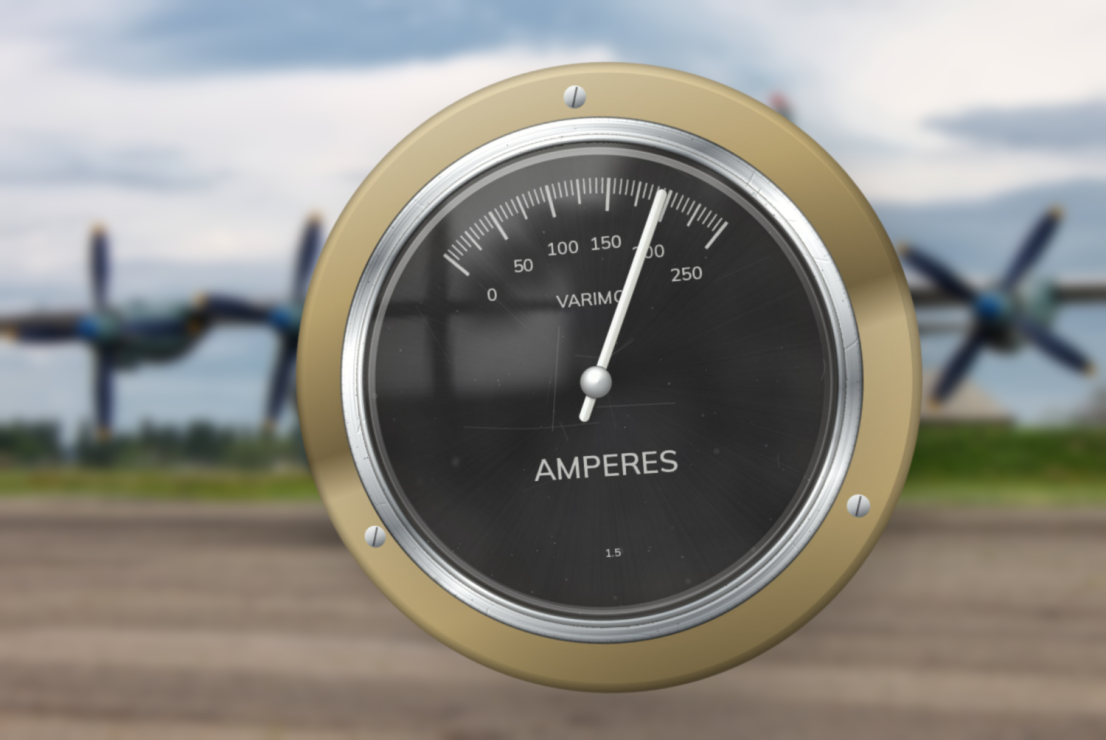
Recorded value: 195 A
